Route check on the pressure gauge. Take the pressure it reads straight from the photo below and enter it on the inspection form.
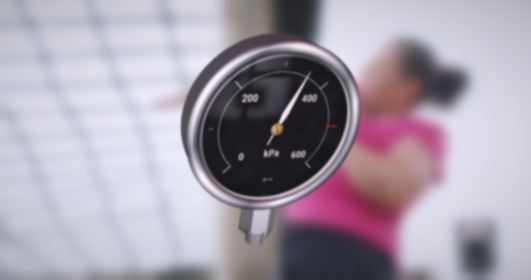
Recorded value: 350 kPa
